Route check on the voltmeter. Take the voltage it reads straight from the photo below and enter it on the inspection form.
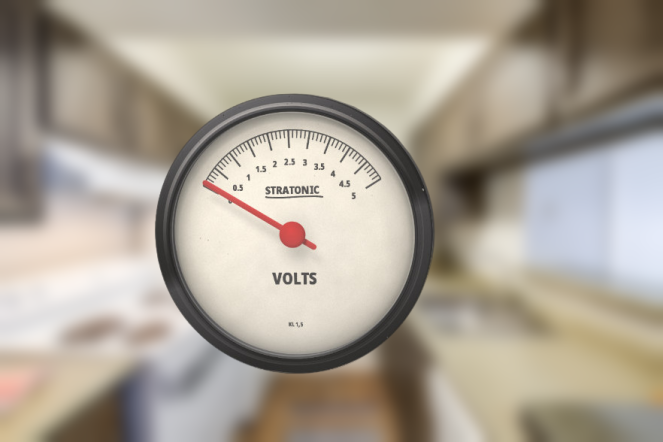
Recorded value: 0.1 V
